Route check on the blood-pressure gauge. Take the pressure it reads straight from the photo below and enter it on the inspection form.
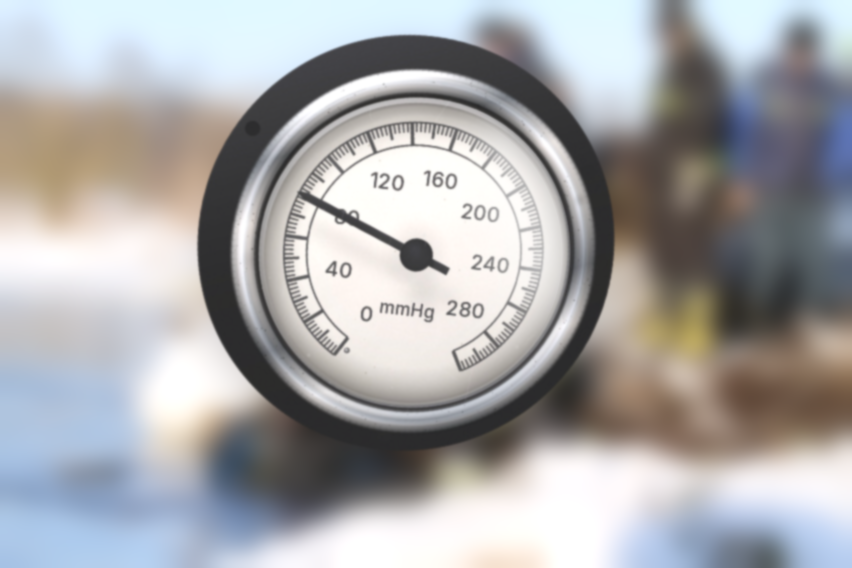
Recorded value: 80 mmHg
